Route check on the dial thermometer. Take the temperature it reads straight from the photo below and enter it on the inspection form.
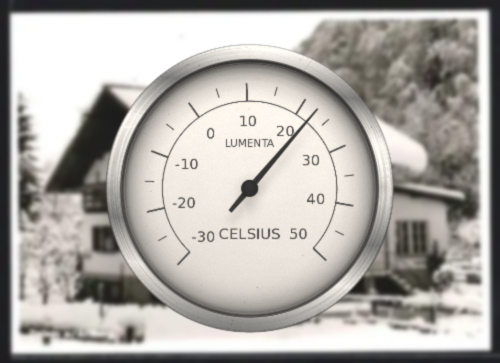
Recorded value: 22.5 °C
